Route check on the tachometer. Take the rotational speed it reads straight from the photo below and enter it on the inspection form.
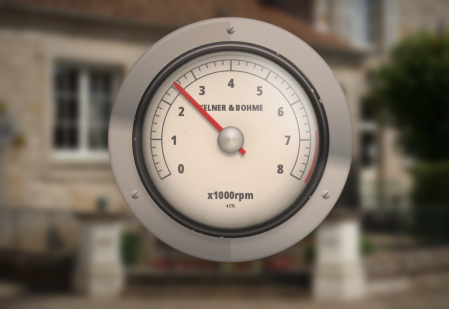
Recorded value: 2500 rpm
